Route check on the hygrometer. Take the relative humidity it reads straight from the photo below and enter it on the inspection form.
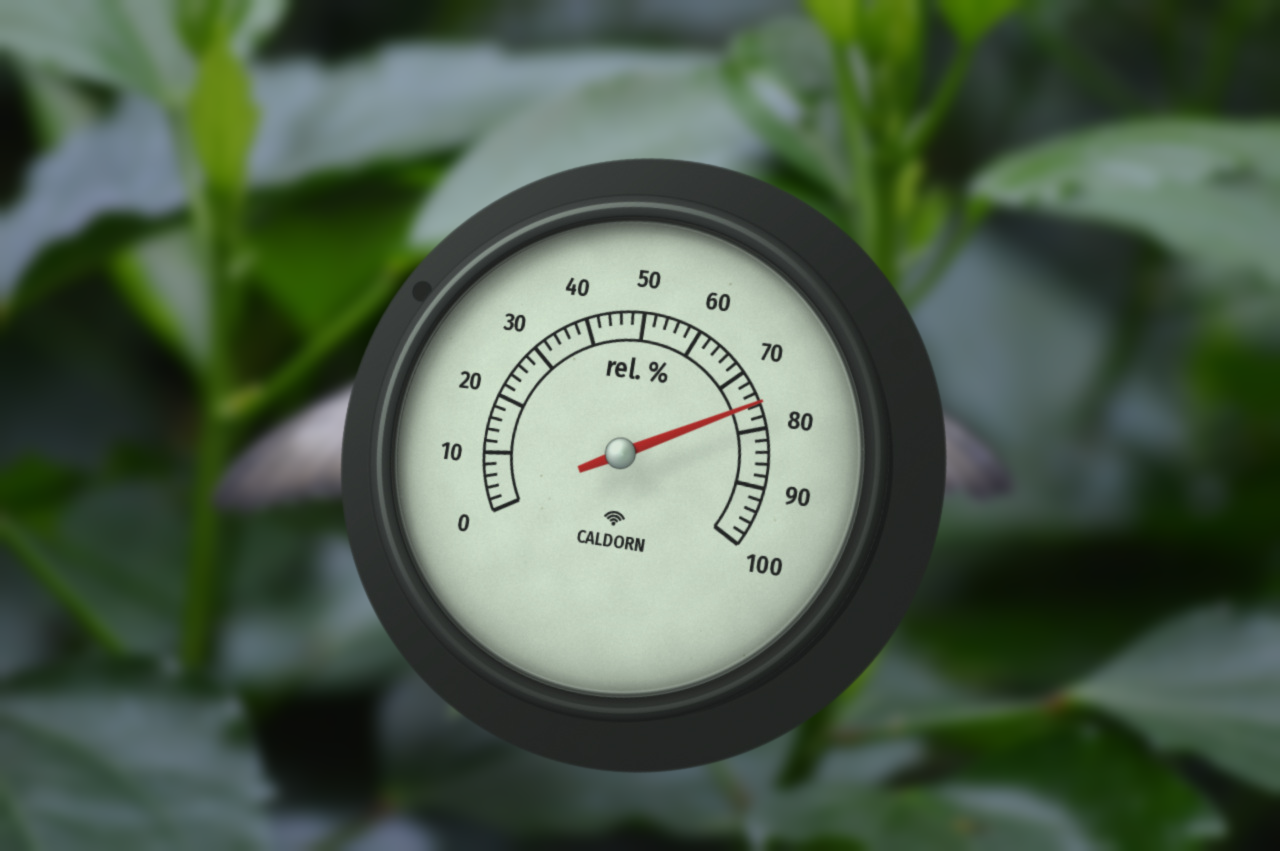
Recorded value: 76 %
